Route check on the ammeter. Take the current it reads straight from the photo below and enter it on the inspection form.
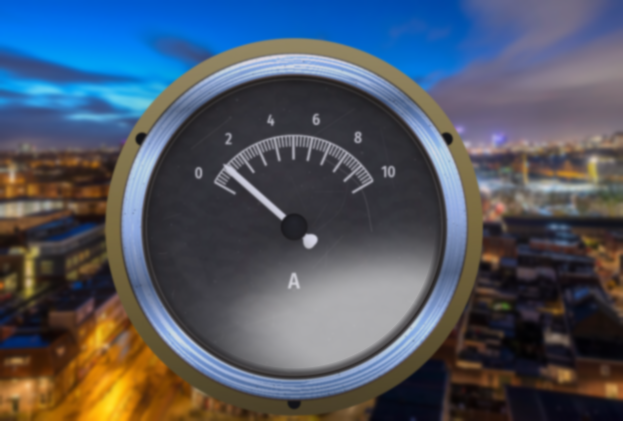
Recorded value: 1 A
